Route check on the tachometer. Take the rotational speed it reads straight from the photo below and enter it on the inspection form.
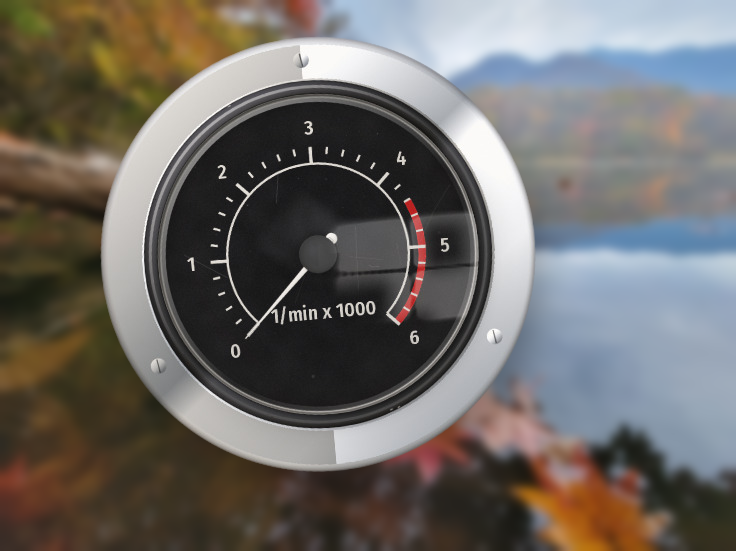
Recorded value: 0 rpm
